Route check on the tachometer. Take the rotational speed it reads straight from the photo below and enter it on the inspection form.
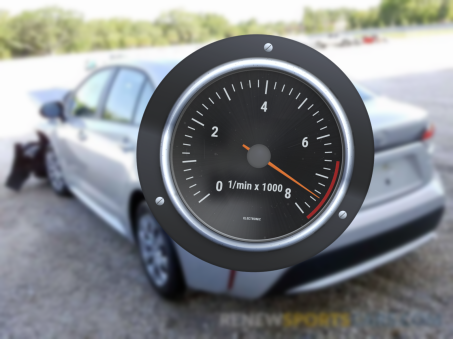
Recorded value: 7500 rpm
